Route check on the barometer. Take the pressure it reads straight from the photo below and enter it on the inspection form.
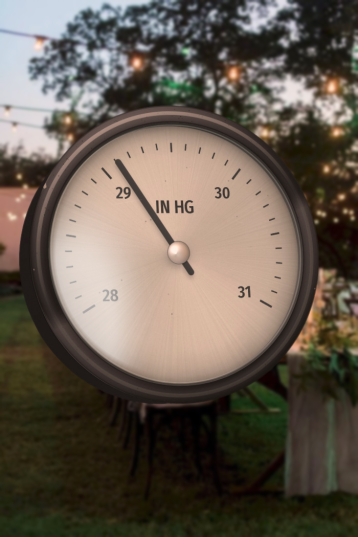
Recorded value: 29.1 inHg
